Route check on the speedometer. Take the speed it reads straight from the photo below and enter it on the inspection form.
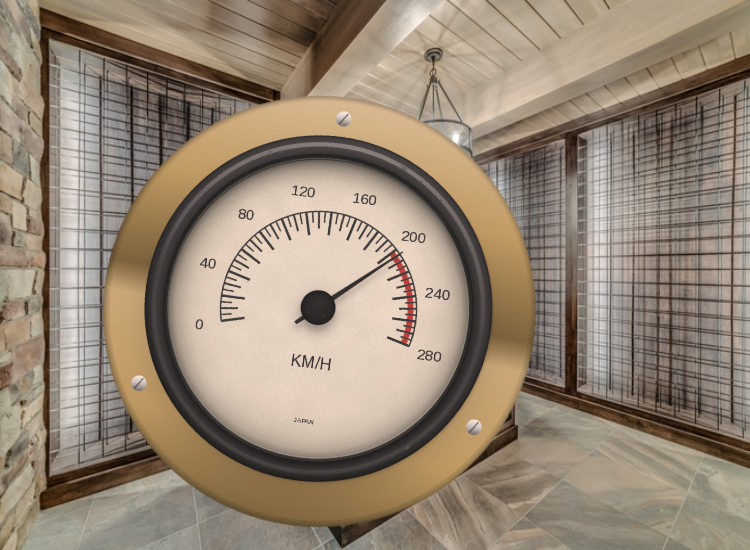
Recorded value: 205 km/h
